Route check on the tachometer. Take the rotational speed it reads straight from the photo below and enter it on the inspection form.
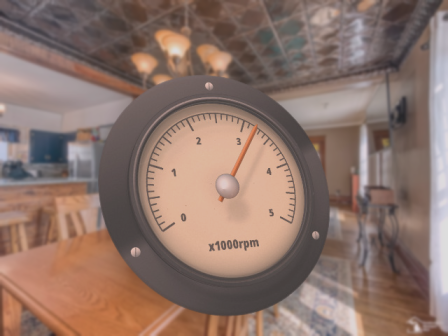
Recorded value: 3200 rpm
